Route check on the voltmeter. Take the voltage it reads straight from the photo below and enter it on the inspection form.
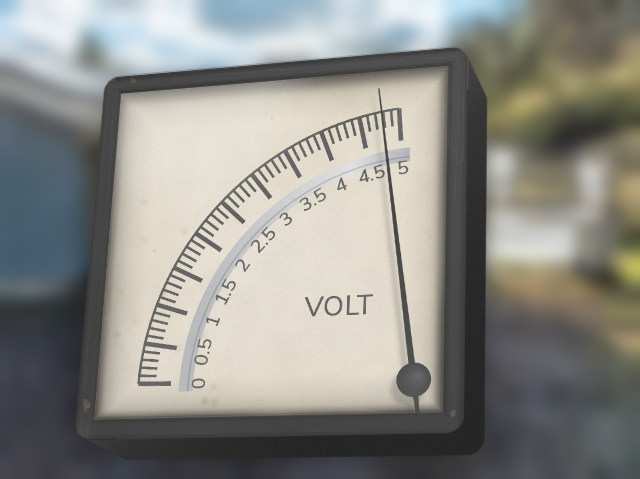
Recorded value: 4.8 V
